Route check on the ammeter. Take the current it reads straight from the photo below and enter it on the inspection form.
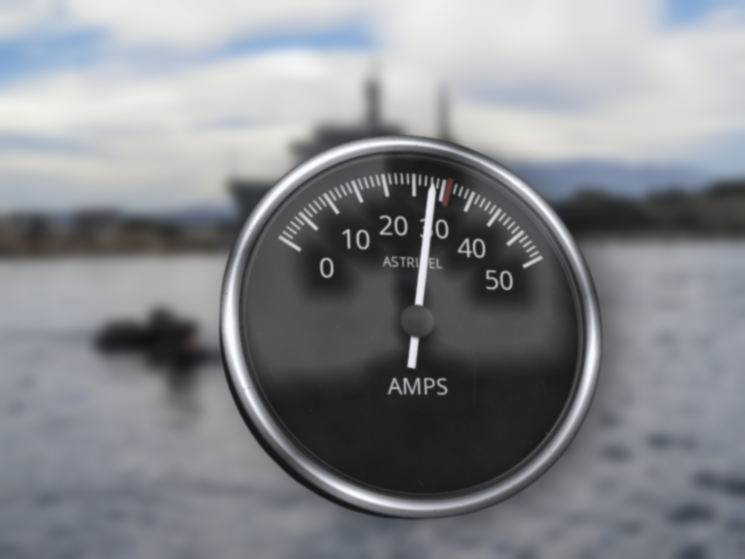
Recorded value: 28 A
